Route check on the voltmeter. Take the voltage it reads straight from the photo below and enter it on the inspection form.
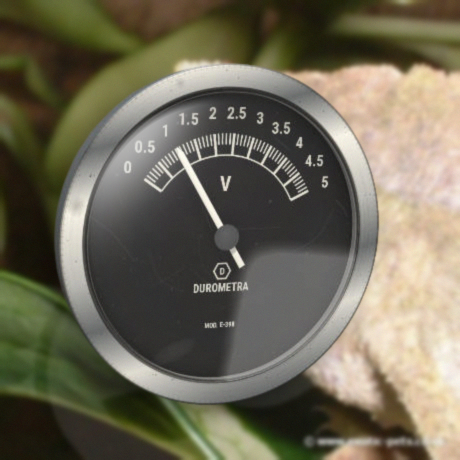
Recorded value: 1 V
